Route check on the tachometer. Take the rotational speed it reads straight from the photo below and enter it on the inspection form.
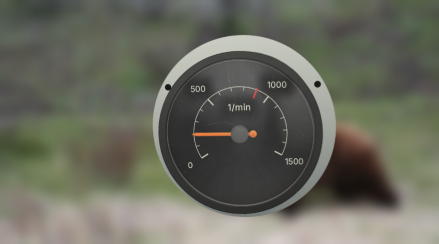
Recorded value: 200 rpm
